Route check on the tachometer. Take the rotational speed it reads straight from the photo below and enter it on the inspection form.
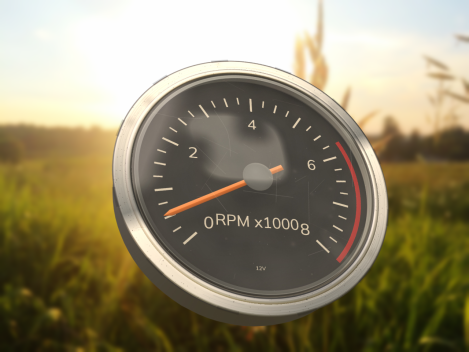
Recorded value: 500 rpm
